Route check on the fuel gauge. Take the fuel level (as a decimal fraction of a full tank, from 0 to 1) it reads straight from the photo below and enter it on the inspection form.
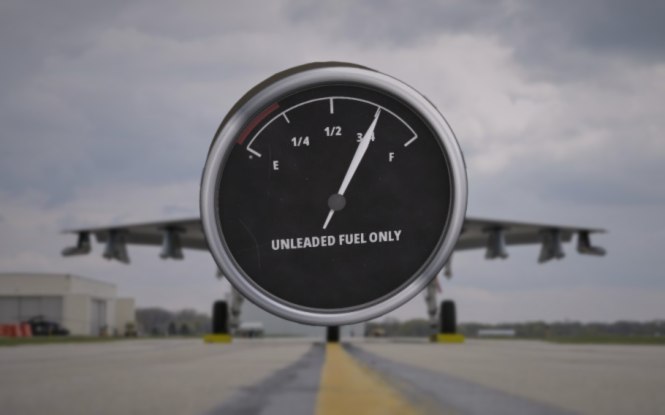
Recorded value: 0.75
